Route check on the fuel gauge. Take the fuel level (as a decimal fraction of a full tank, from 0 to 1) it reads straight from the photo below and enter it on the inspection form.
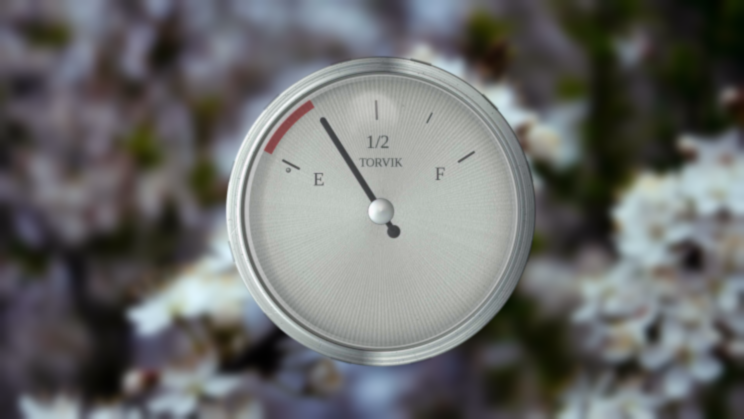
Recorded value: 0.25
